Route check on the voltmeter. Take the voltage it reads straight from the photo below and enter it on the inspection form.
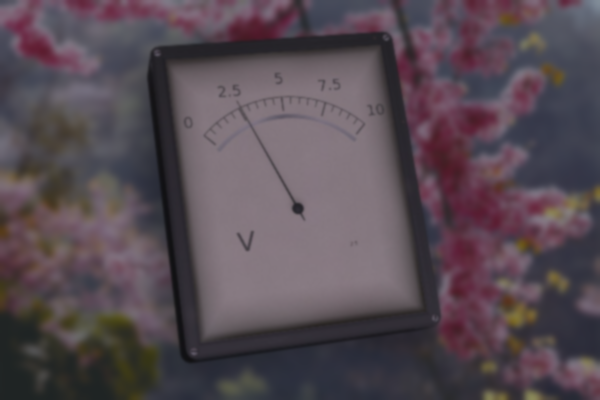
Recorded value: 2.5 V
